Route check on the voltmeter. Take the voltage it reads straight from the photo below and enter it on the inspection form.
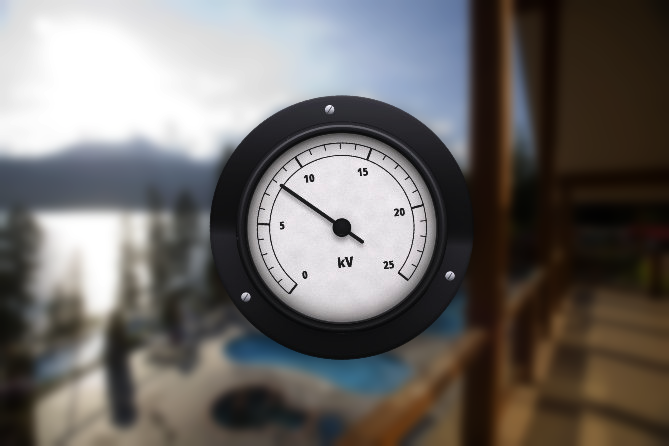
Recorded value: 8 kV
